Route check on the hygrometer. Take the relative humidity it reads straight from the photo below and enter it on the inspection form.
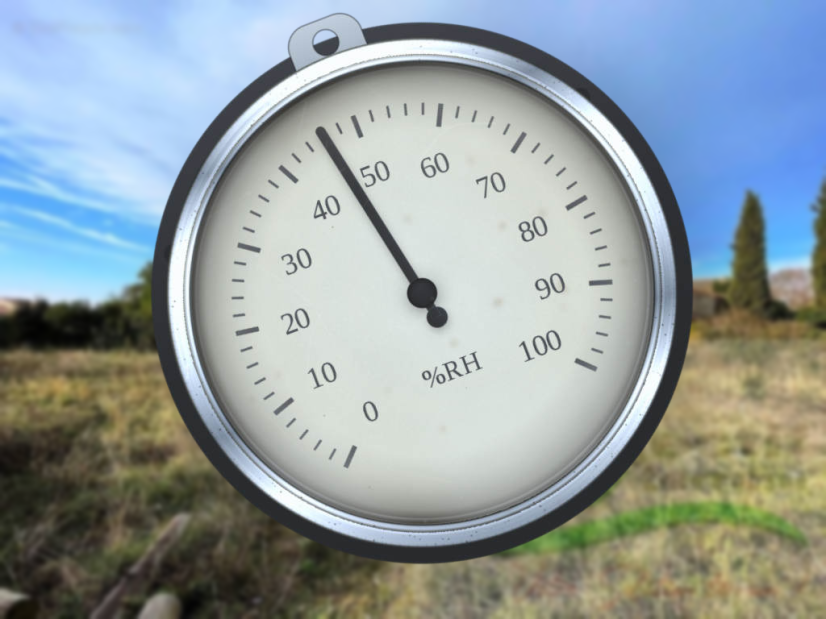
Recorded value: 46 %
